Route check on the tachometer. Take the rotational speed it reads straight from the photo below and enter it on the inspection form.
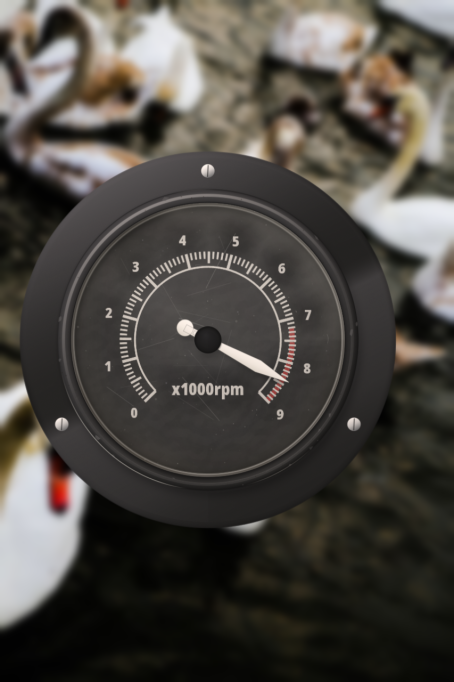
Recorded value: 8400 rpm
